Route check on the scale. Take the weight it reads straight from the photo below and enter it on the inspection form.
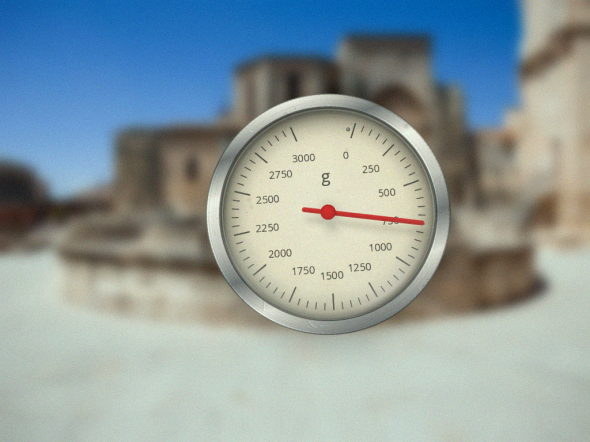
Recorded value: 750 g
